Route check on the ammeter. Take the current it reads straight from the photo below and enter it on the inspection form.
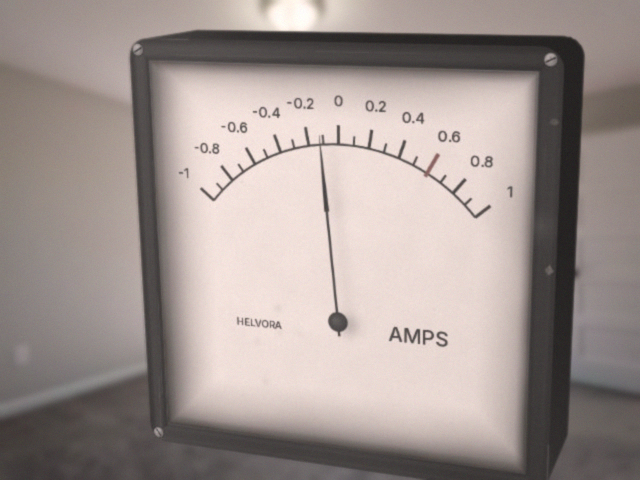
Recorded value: -0.1 A
